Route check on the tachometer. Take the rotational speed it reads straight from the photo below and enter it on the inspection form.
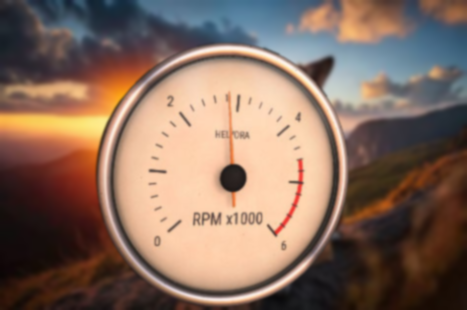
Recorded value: 2800 rpm
